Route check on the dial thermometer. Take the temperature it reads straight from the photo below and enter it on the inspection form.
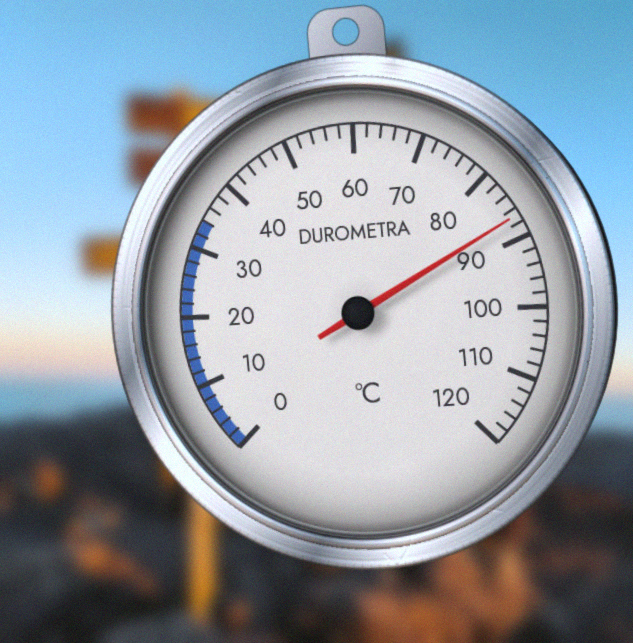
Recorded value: 87 °C
